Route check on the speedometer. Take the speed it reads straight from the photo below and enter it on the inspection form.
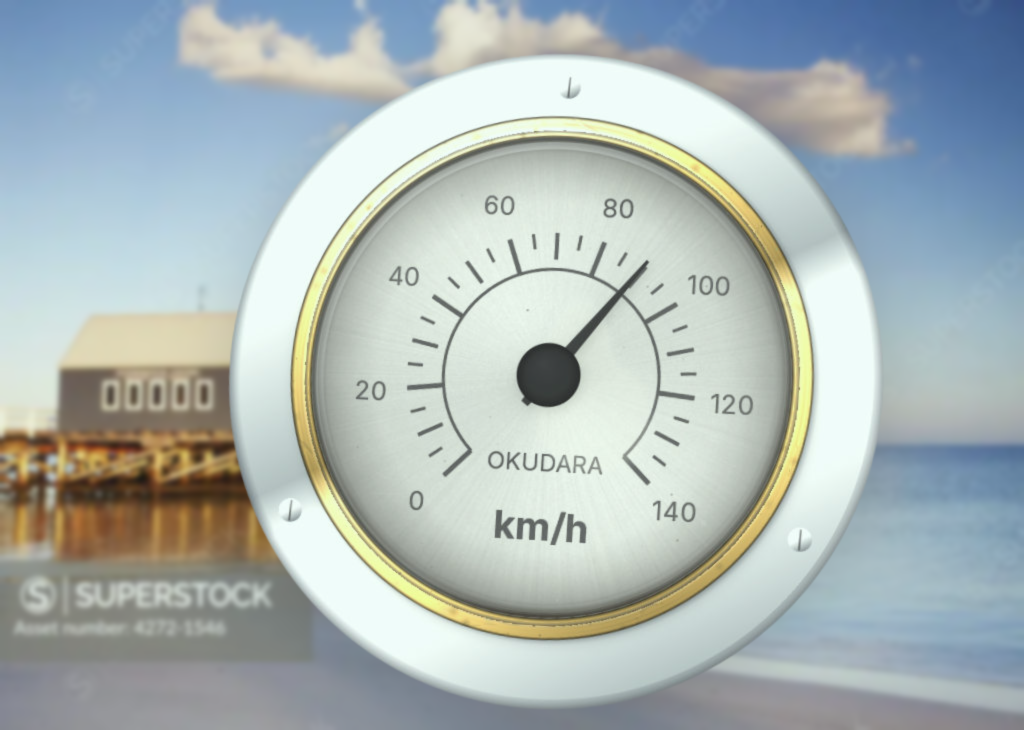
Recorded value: 90 km/h
